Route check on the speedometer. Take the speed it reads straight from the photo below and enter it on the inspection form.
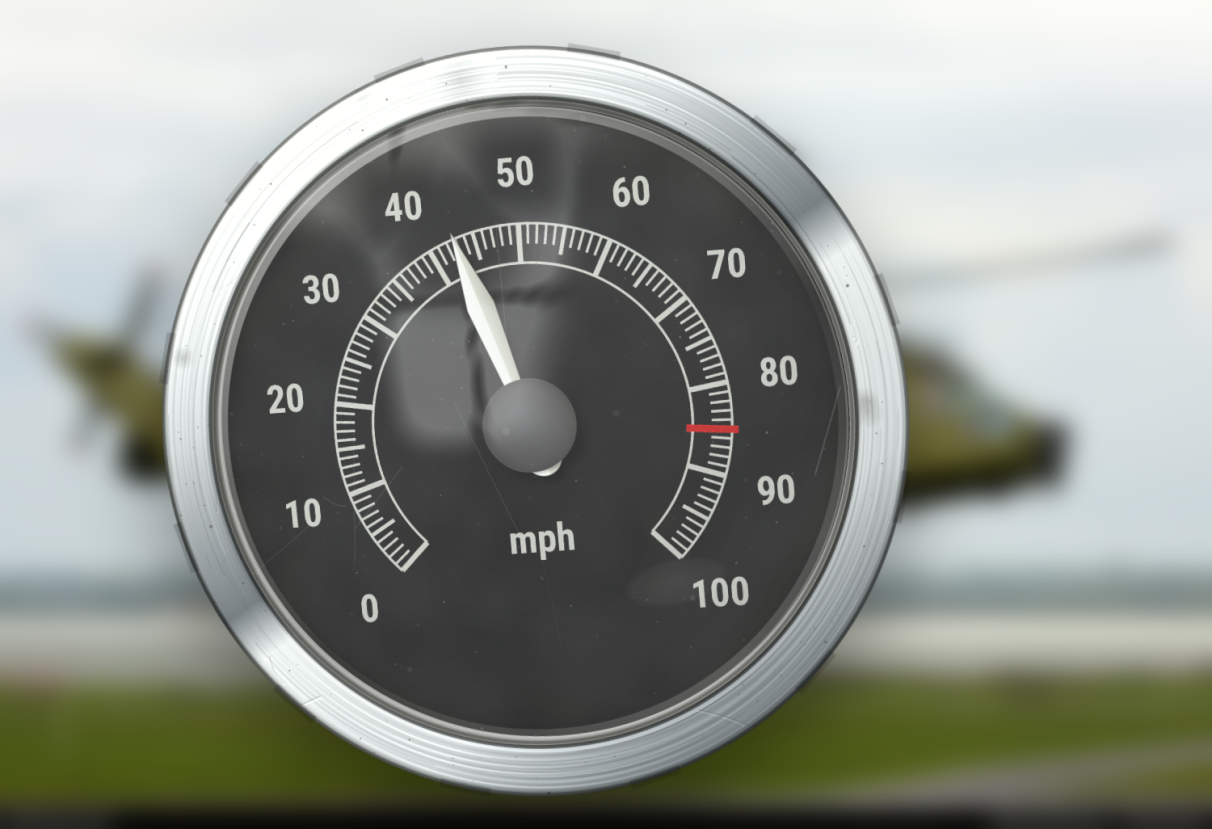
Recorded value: 43 mph
